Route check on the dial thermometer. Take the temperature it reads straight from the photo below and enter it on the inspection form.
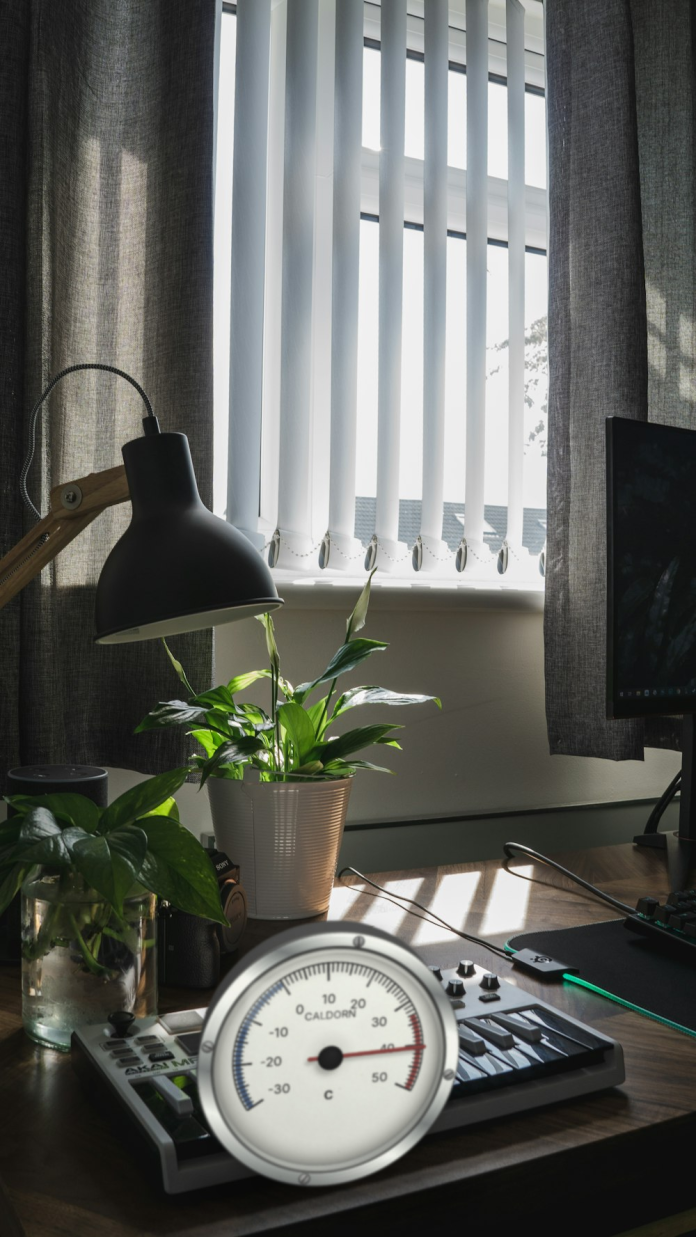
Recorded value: 40 °C
